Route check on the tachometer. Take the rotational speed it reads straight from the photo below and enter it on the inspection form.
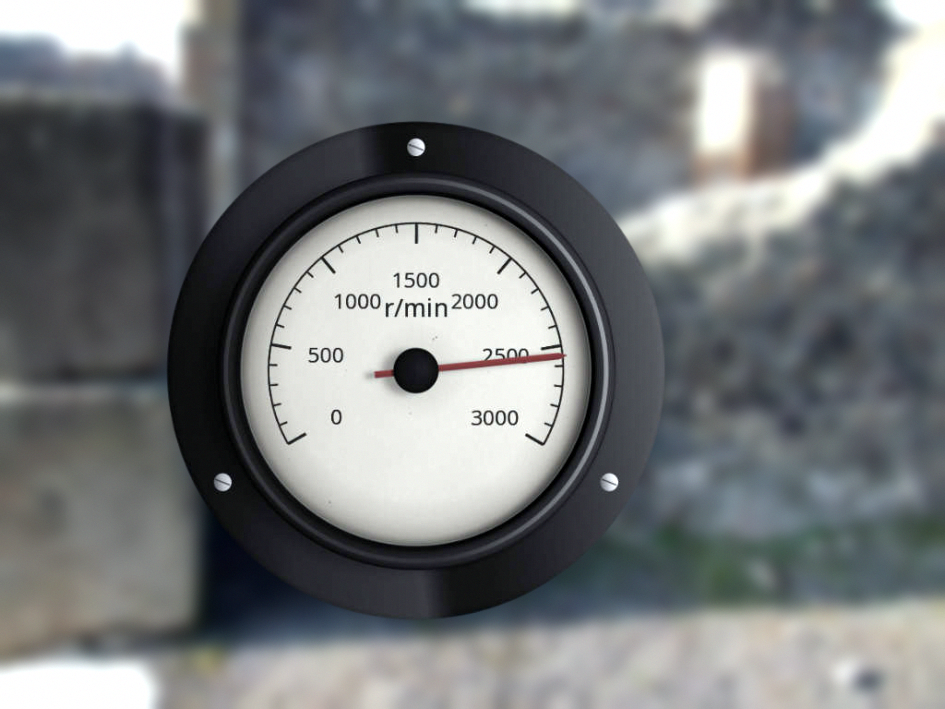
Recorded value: 2550 rpm
